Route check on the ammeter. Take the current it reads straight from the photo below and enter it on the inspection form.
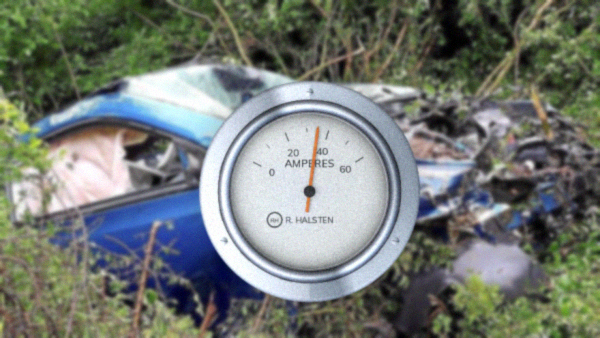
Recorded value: 35 A
